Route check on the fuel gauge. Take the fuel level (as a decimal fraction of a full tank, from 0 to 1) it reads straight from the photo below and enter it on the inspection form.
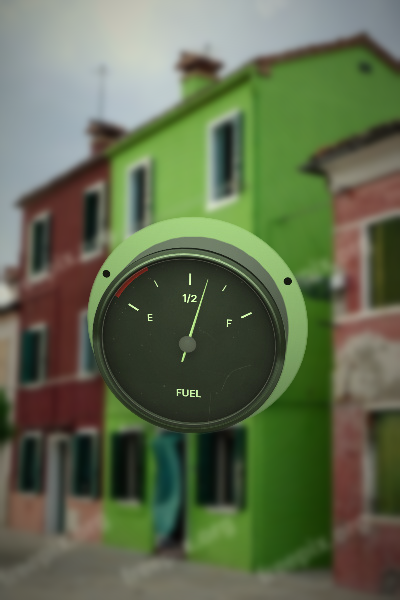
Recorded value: 0.625
